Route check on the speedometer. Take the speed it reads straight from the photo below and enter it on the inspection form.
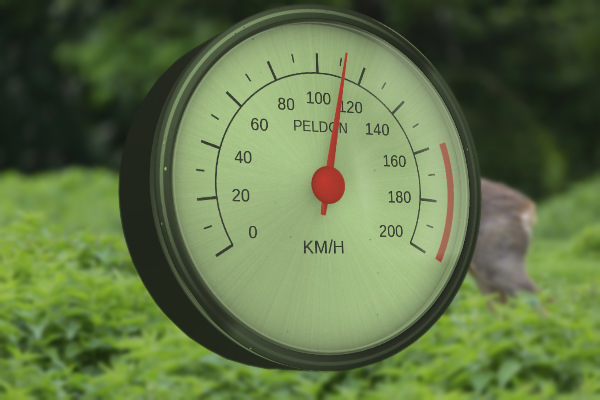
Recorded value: 110 km/h
